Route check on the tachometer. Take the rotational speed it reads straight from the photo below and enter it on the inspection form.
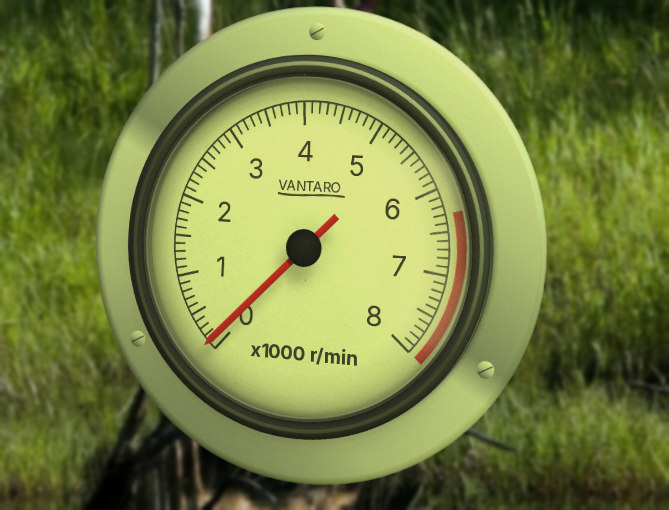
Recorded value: 100 rpm
